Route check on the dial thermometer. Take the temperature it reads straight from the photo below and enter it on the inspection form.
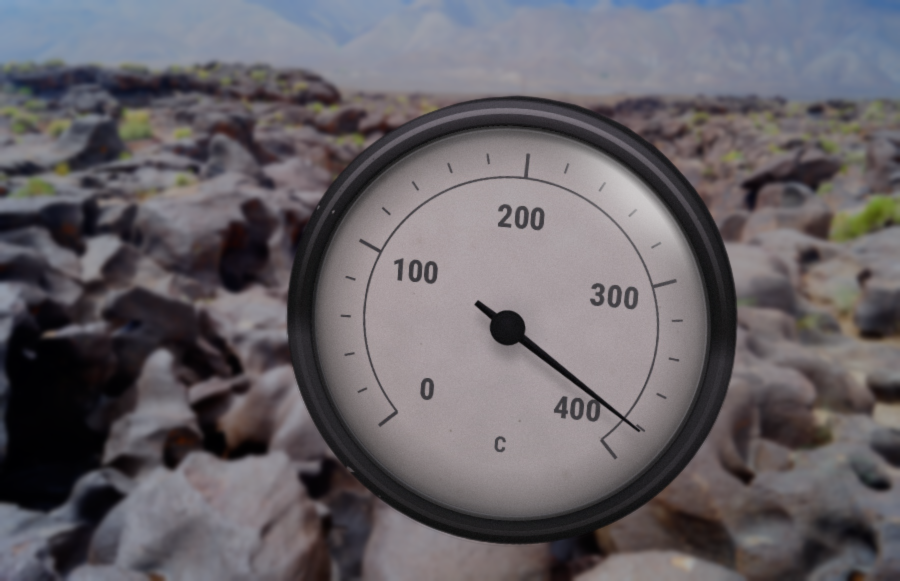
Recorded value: 380 °C
